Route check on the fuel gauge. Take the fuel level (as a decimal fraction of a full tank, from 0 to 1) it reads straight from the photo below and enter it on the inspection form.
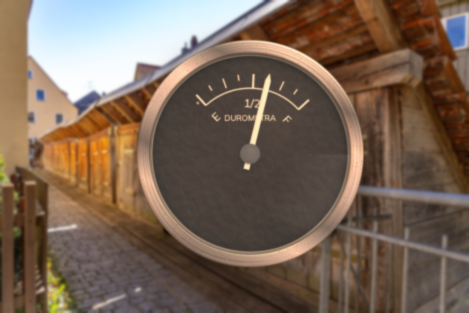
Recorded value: 0.625
